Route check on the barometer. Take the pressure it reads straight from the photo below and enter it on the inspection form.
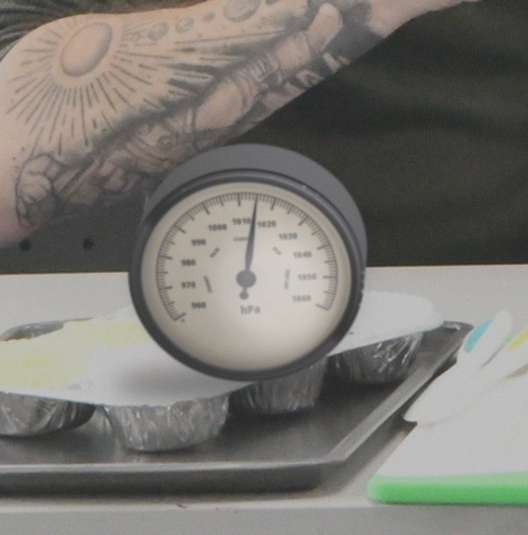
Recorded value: 1015 hPa
